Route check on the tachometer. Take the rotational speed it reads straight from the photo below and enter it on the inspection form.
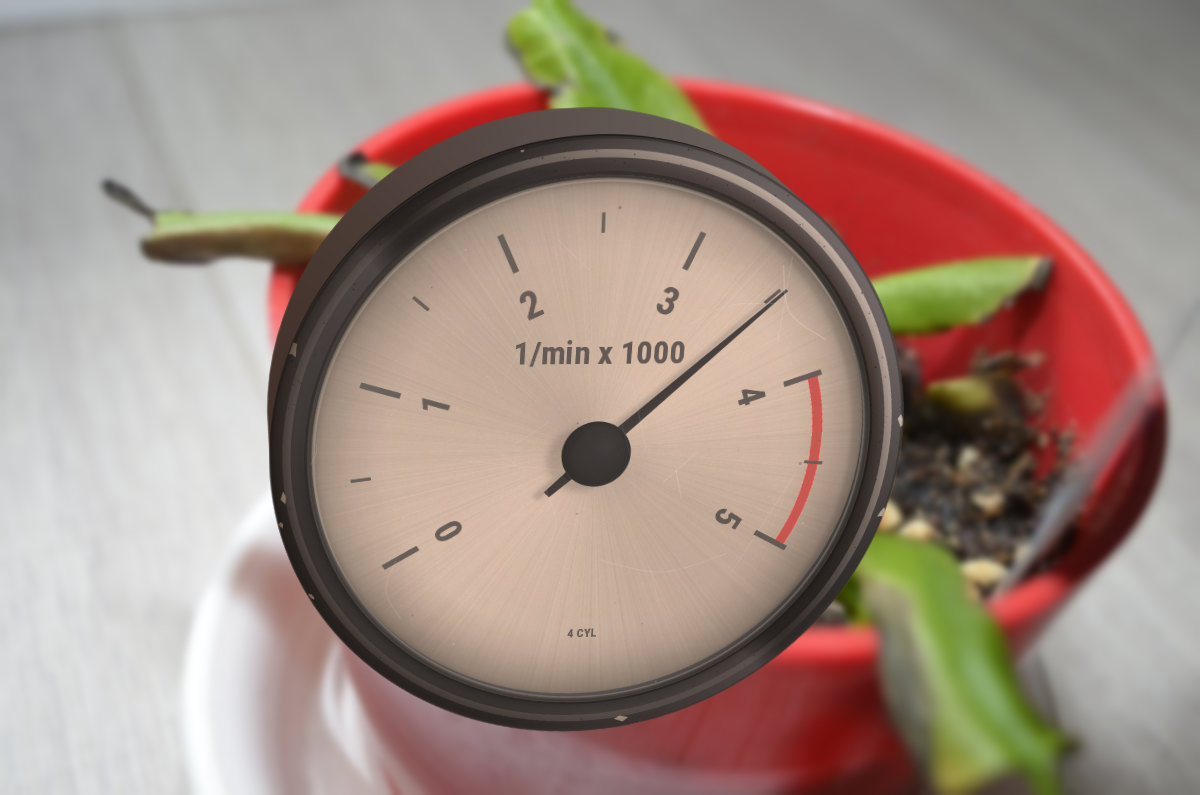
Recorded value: 3500 rpm
